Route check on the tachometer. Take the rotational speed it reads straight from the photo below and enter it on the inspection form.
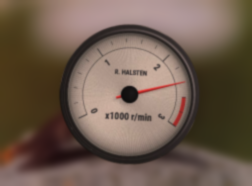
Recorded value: 2400 rpm
